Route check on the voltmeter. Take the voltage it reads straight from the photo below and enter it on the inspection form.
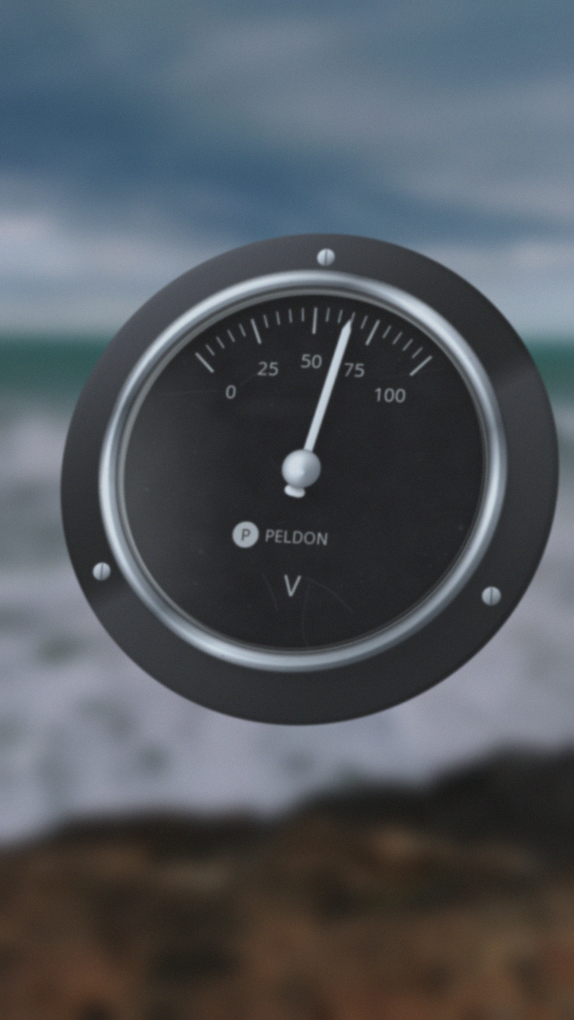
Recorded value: 65 V
